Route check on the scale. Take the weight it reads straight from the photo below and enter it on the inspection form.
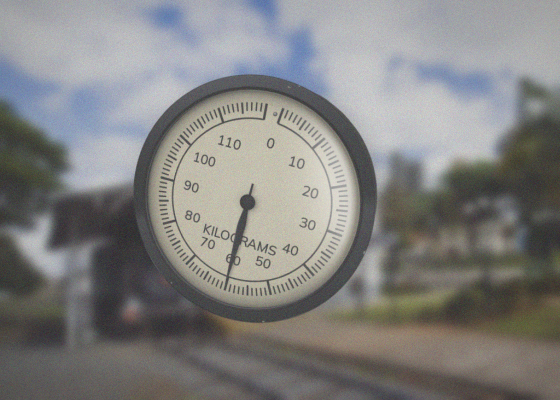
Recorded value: 60 kg
